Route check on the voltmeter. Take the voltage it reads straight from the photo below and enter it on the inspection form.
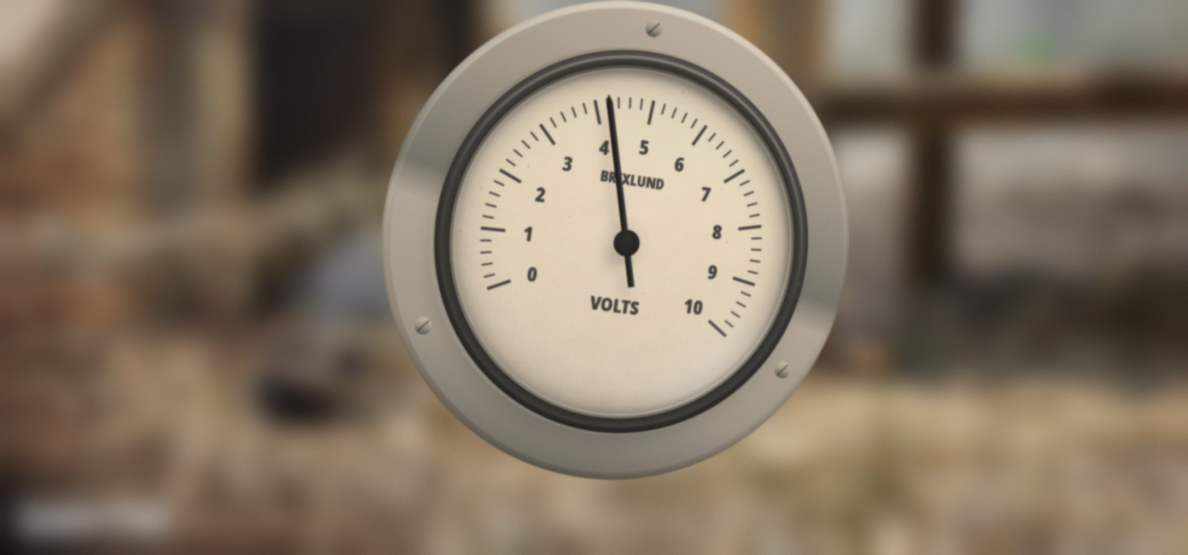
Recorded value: 4.2 V
